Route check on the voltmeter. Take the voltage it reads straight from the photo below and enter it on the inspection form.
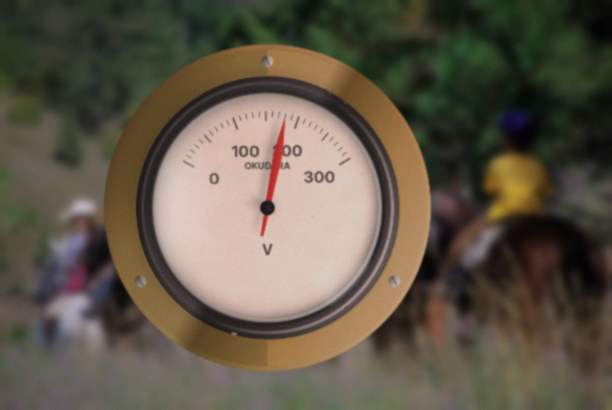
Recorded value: 180 V
